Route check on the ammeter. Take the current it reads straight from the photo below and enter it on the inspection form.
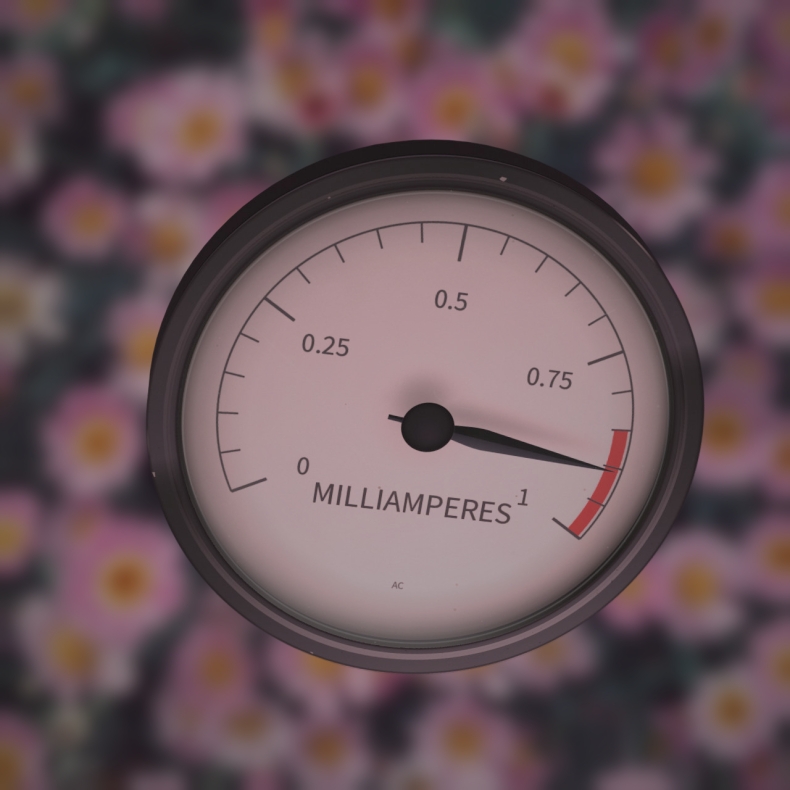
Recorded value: 0.9 mA
